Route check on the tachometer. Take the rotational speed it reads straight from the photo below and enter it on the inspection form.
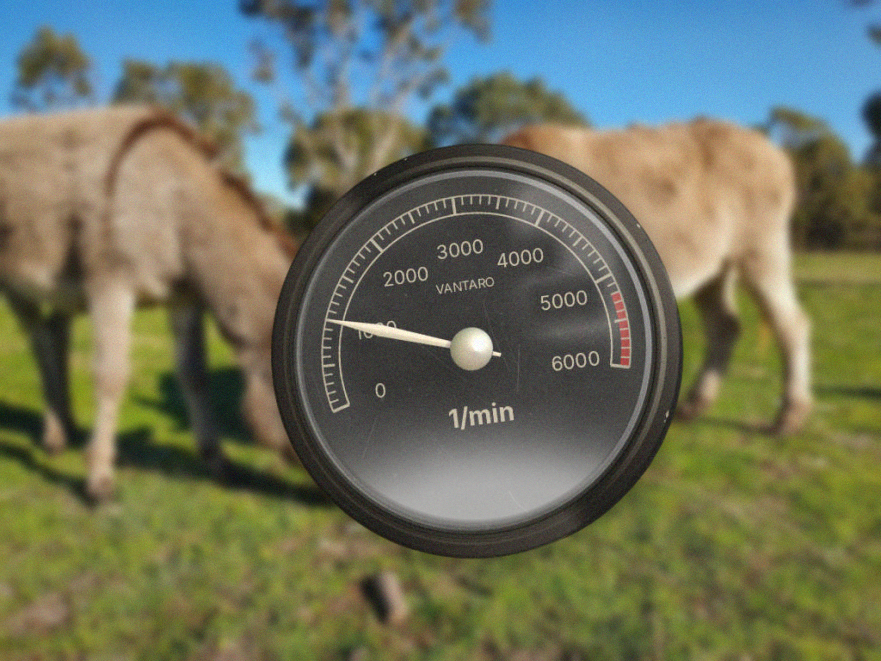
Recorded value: 1000 rpm
